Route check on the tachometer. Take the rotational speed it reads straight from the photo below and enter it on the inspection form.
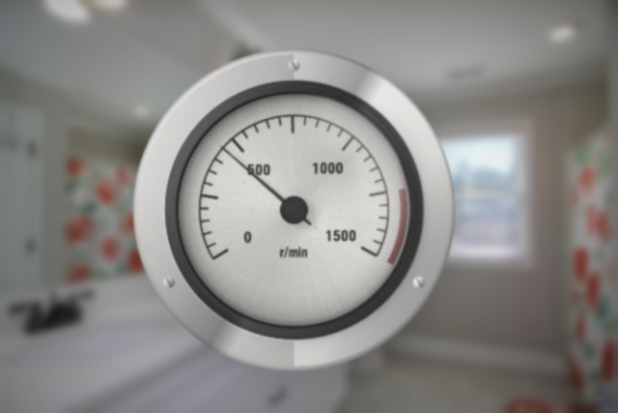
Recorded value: 450 rpm
